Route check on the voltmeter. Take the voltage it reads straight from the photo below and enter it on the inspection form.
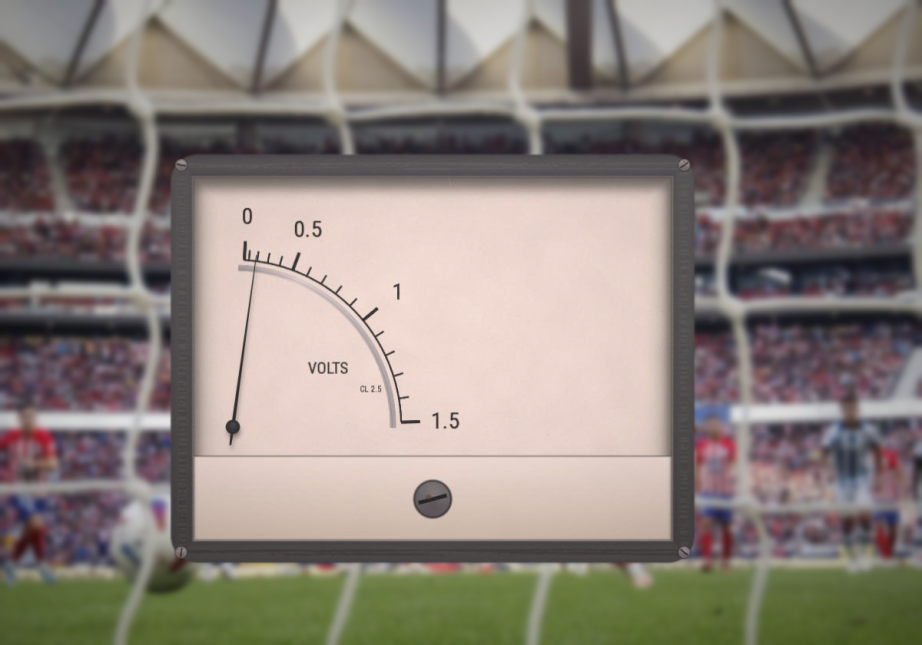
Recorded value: 0.2 V
